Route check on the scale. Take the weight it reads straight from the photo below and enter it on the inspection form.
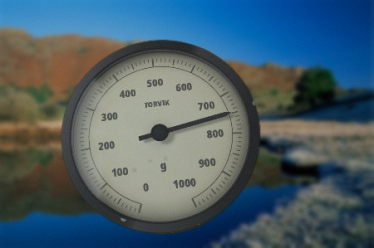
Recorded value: 750 g
